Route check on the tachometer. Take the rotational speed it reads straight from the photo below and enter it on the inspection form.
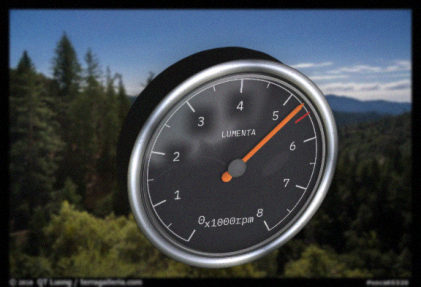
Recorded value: 5250 rpm
